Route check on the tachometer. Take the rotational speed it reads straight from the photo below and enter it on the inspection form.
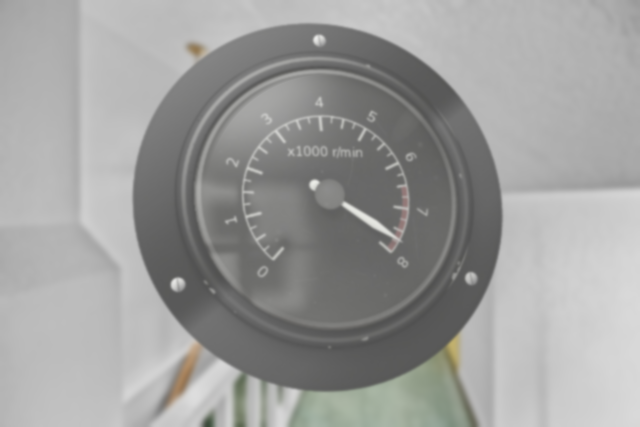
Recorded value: 7750 rpm
